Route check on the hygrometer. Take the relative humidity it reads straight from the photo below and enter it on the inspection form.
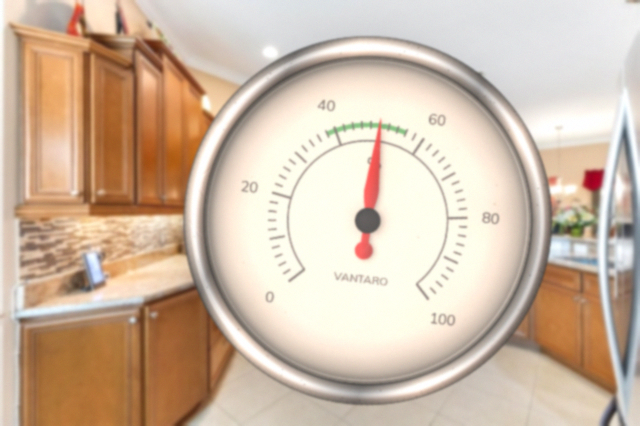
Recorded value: 50 %
